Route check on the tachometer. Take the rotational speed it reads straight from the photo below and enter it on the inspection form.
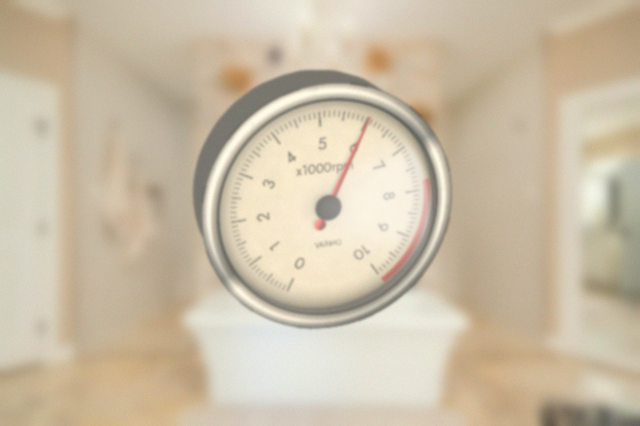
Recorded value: 6000 rpm
